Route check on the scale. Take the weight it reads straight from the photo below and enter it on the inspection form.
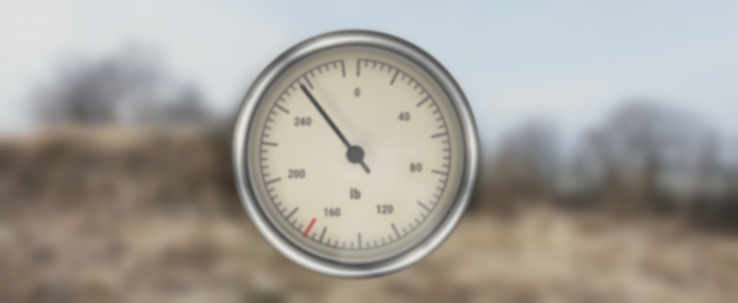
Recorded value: 256 lb
